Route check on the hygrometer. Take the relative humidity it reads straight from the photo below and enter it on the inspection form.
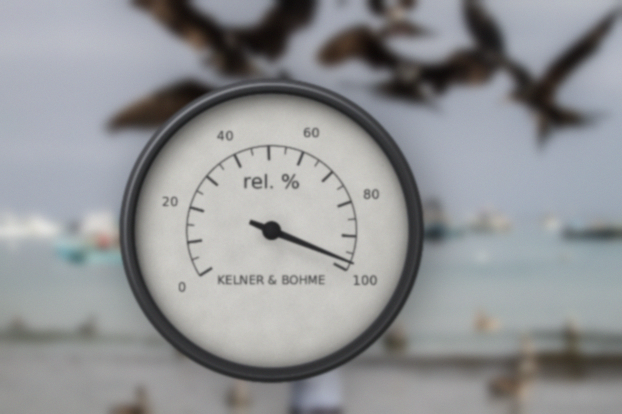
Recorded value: 97.5 %
